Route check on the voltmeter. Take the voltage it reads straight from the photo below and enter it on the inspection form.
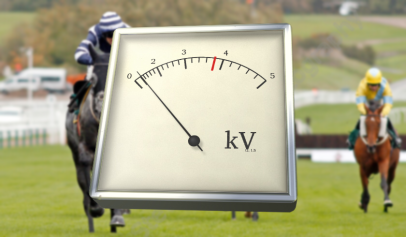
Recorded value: 1 kV
